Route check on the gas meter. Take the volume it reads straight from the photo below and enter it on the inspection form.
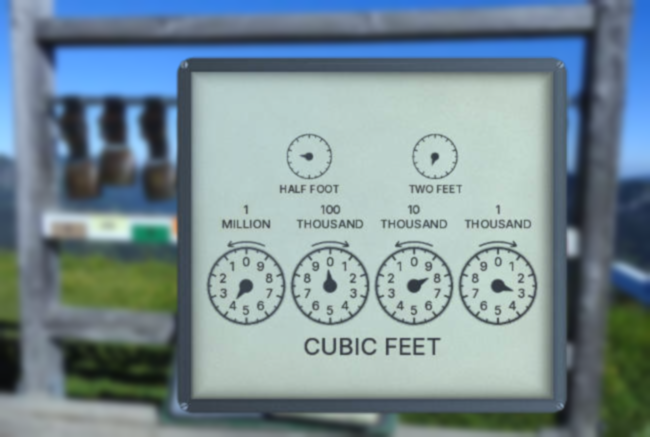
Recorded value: 398300 ft³
